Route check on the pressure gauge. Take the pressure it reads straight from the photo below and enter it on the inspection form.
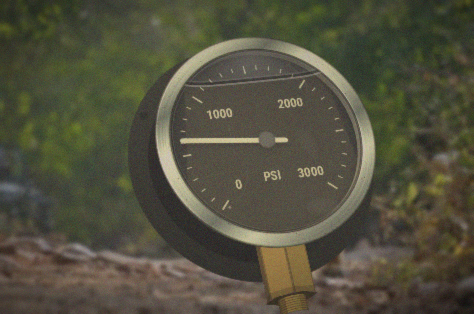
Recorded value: 600 psi
